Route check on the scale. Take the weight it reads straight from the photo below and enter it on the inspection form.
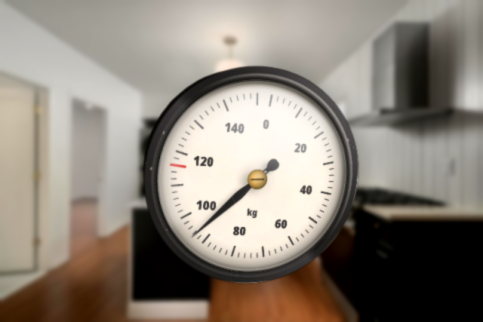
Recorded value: 94 kg
